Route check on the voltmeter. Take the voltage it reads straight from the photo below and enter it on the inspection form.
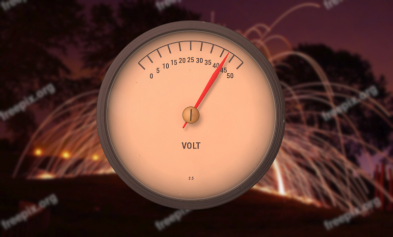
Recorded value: 42.5 V
